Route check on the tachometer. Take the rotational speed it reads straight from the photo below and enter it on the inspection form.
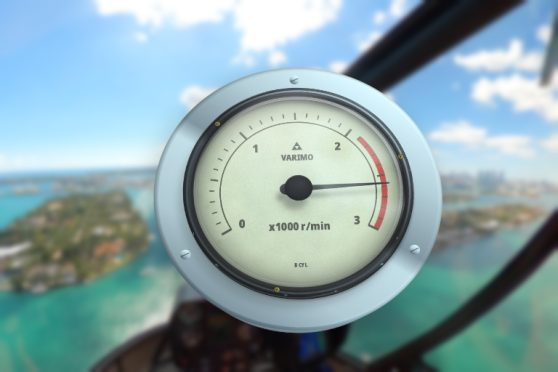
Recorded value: 2600 rpm
